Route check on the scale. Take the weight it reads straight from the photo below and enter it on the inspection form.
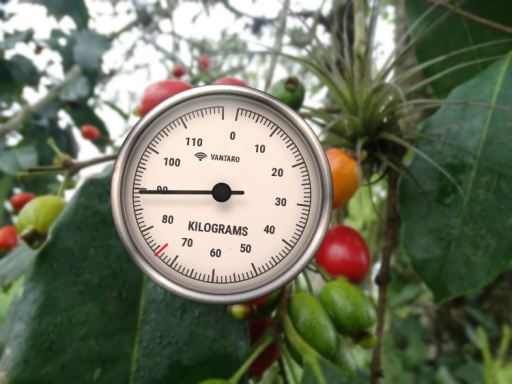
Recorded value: 89 kg
